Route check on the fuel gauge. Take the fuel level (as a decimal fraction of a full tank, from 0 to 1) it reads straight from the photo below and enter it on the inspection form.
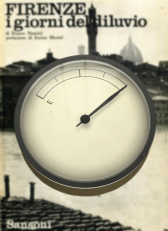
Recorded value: 1
